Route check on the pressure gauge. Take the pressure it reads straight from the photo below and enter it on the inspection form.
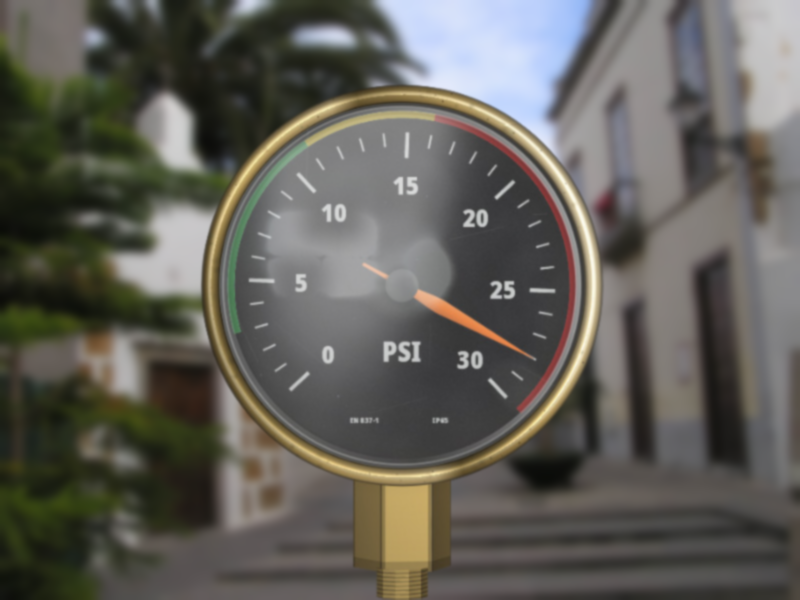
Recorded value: 28 psi
